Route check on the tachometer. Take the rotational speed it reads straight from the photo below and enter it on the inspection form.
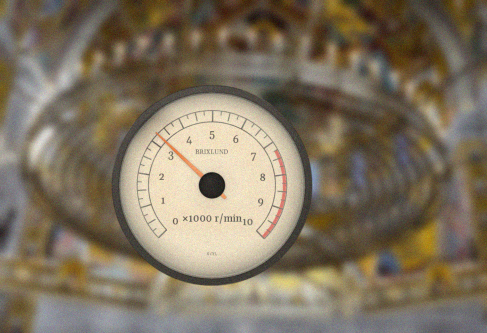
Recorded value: 3250 rpm
